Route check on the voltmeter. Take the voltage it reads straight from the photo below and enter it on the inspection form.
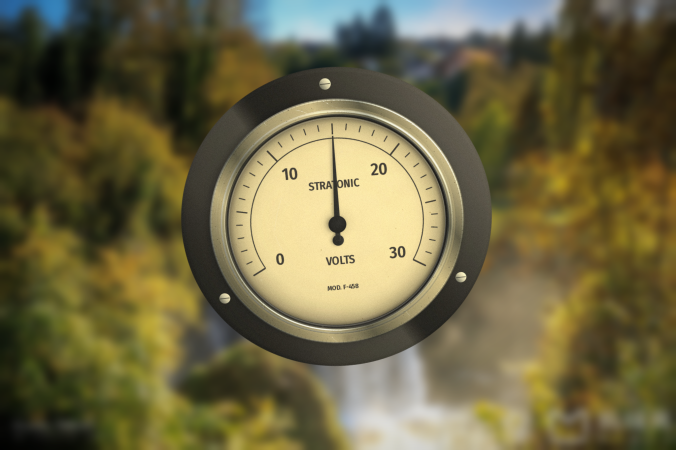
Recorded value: 15 V
